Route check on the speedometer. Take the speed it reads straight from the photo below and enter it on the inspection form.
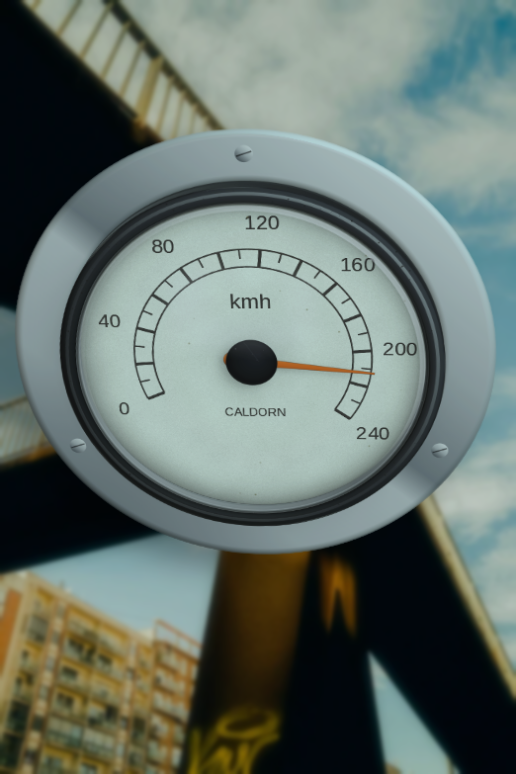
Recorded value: 210 km/h
